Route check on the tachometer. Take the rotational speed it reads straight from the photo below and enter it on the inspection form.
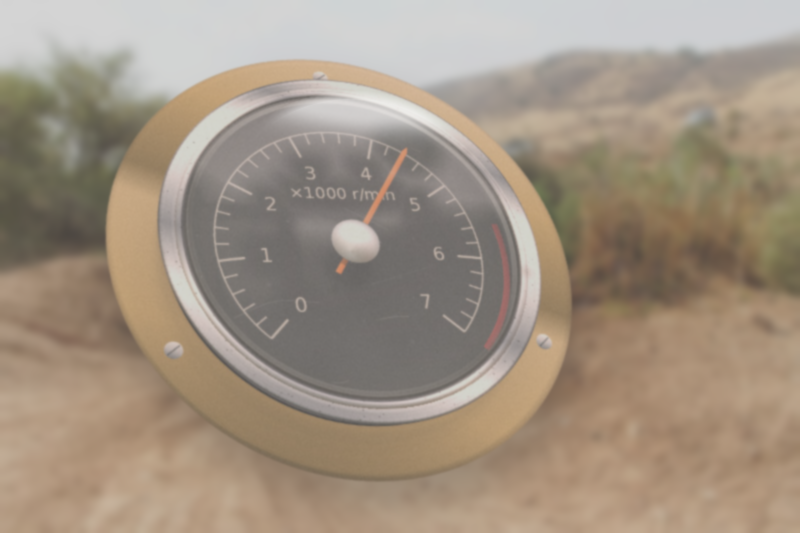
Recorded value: 4400 rpm
